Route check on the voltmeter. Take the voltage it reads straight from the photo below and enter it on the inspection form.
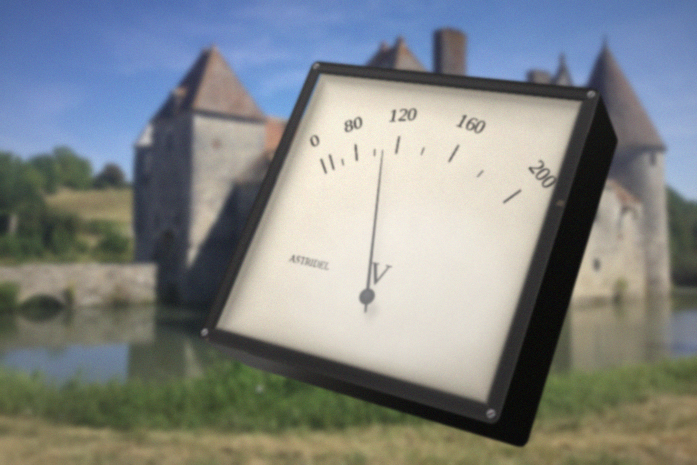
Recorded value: 110 V
